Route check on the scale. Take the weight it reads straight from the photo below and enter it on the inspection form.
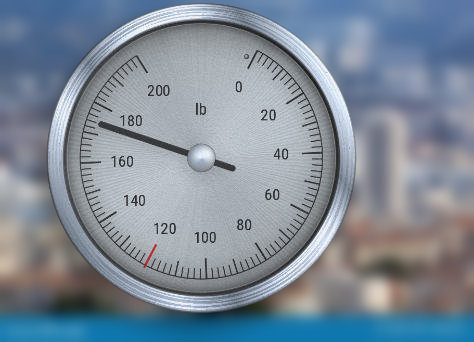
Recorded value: 174 lb
